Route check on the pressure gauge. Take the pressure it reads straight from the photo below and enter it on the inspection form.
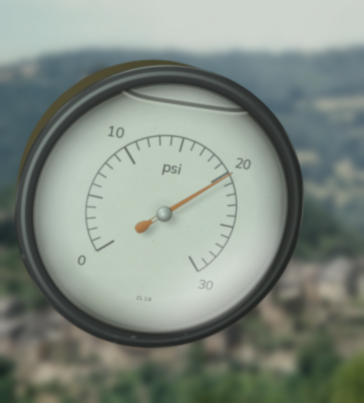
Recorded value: 20 psi
